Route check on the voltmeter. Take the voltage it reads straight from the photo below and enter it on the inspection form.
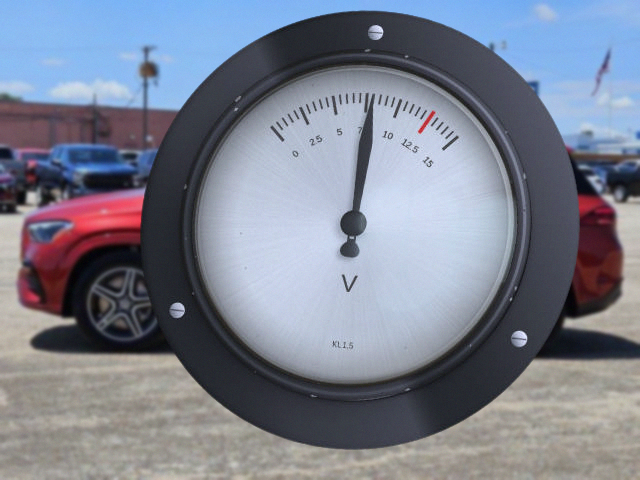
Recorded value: 8 V
